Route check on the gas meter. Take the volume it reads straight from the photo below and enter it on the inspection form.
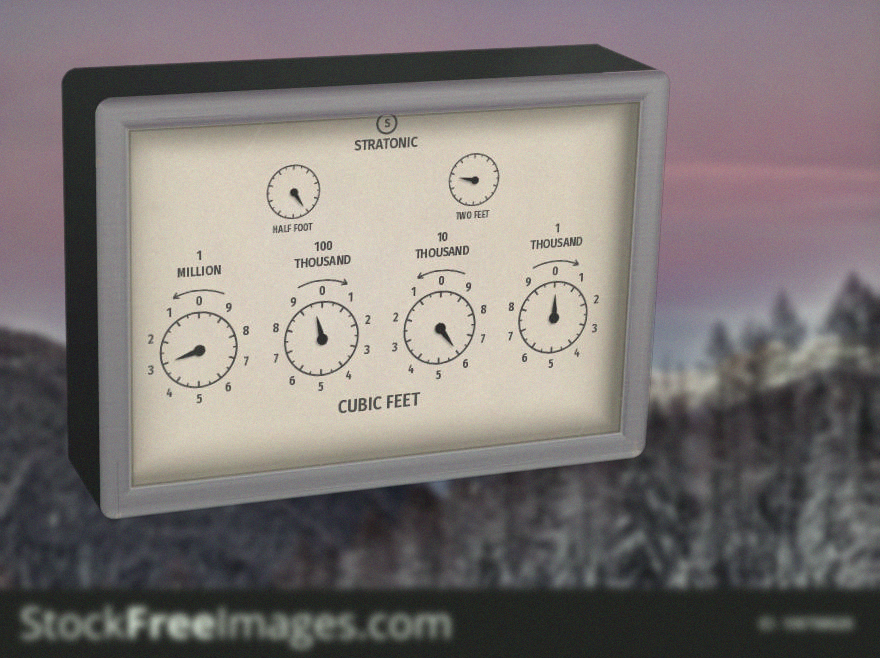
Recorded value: 296000 ft³
